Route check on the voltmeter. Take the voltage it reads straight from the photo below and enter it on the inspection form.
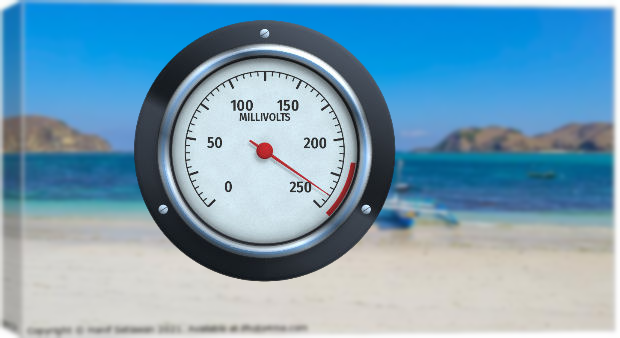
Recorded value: 240 mV
